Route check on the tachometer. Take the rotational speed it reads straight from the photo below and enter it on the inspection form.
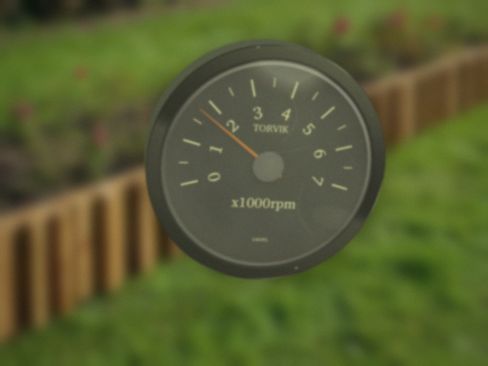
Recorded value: 1750 rpm
